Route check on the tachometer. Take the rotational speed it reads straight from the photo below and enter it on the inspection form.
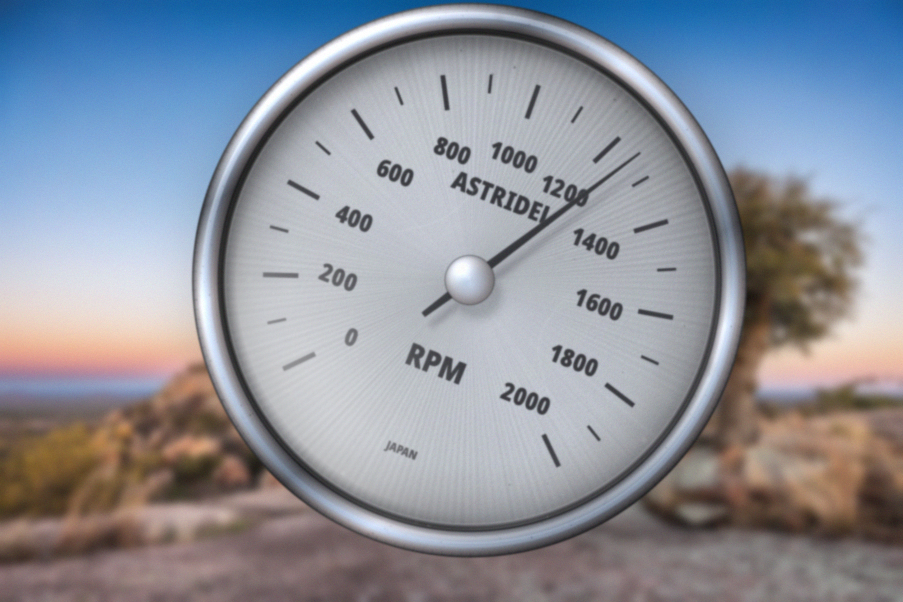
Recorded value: 1250 rpm
